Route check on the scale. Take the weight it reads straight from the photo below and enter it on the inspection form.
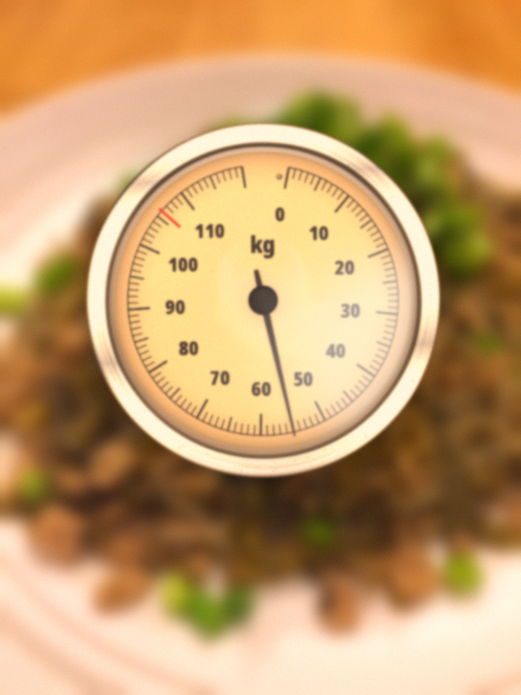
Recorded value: 55 kg
